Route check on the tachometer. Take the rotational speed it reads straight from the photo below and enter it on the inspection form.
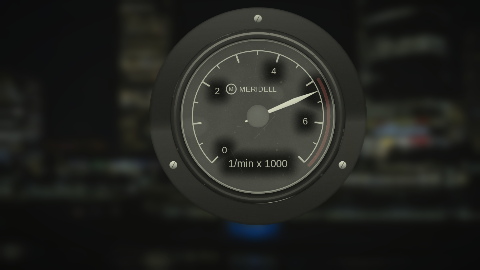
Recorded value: 5250 rpm
